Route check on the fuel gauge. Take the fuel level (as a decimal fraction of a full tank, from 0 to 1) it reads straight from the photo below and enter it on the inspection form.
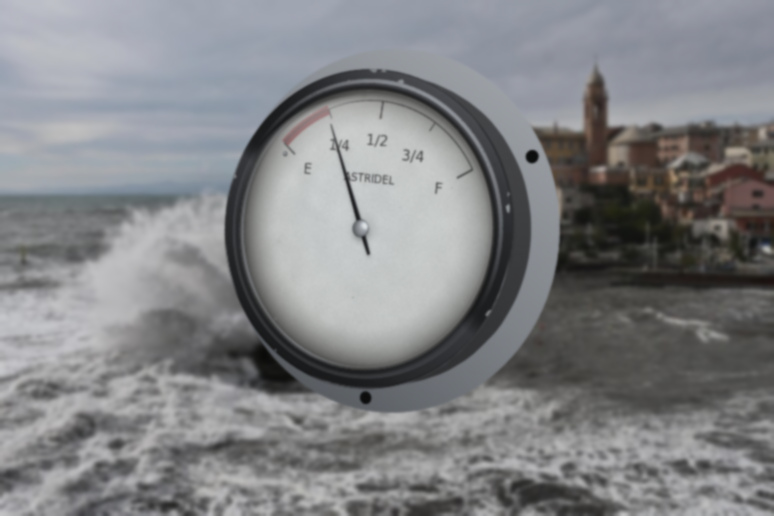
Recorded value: 0.25
